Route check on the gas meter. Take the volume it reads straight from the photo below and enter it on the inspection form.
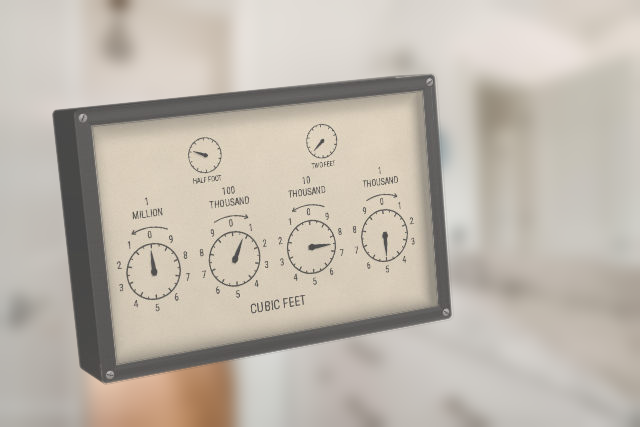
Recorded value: 7500 ft³
